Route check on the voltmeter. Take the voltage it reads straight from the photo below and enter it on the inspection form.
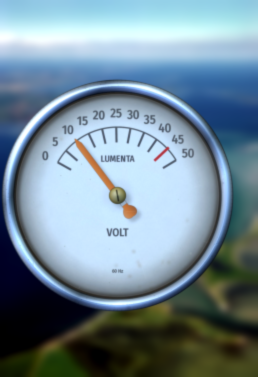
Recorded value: 10 V
